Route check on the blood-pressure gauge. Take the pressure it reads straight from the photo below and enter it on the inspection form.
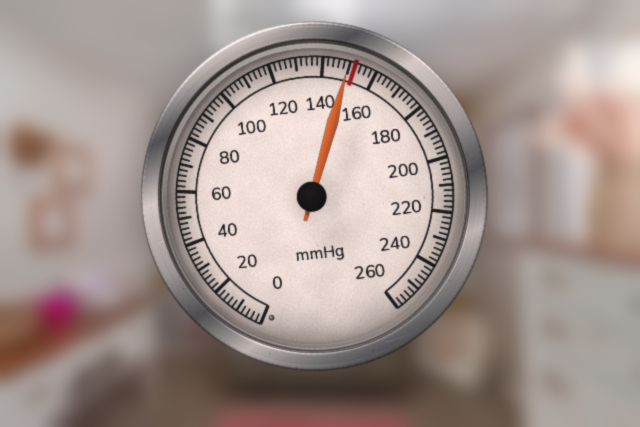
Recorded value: 150 mmHg
